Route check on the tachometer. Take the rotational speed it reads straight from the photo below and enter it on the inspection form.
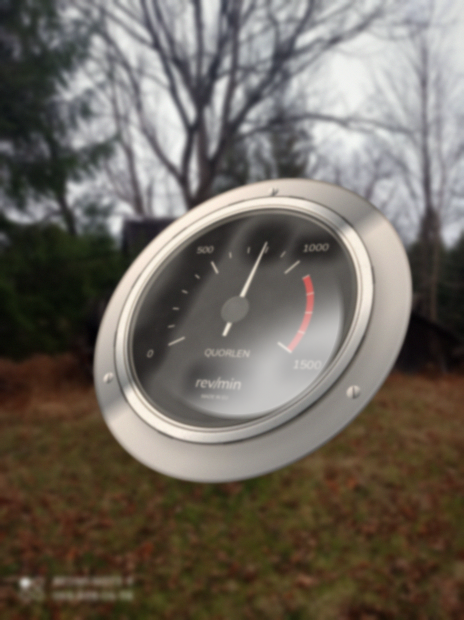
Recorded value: 800 rpm
